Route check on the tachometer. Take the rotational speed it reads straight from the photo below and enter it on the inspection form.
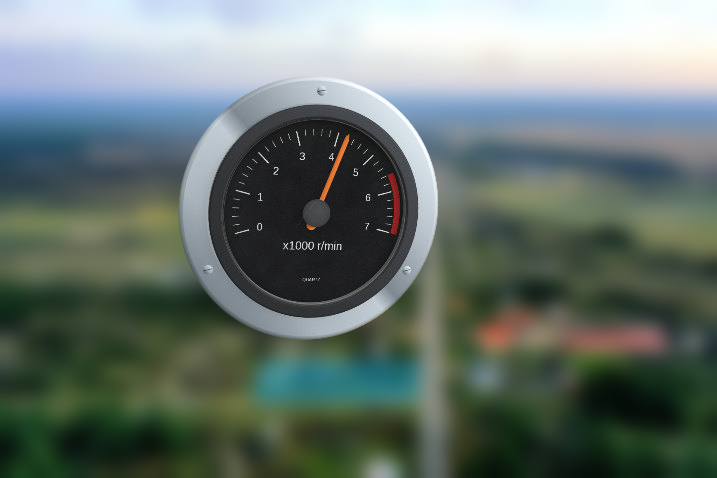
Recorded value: 4200 rpm
